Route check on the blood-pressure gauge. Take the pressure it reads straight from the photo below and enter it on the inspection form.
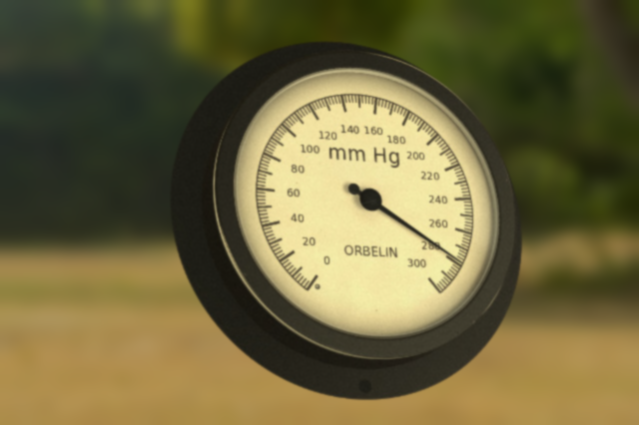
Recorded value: 280 mmHg
